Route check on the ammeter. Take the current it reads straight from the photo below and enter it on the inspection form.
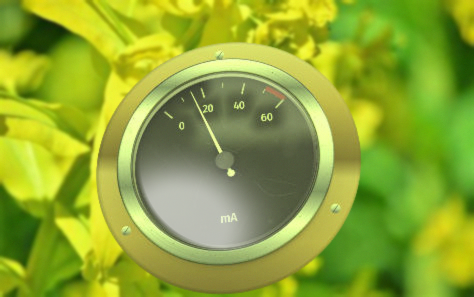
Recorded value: 15 mA
